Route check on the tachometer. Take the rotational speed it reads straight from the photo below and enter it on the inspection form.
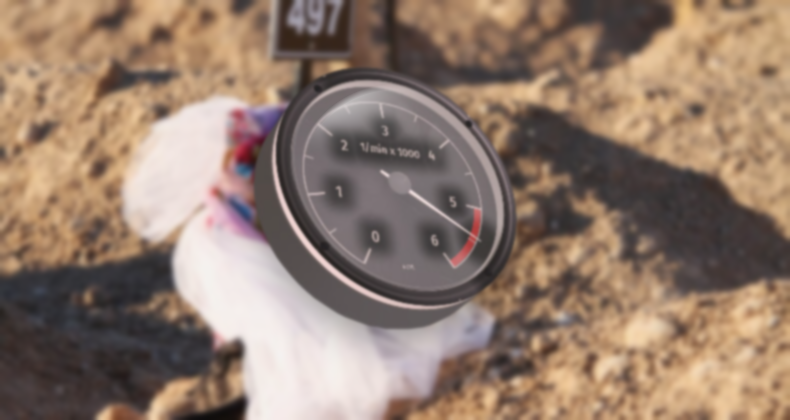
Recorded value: 5500 rpm
